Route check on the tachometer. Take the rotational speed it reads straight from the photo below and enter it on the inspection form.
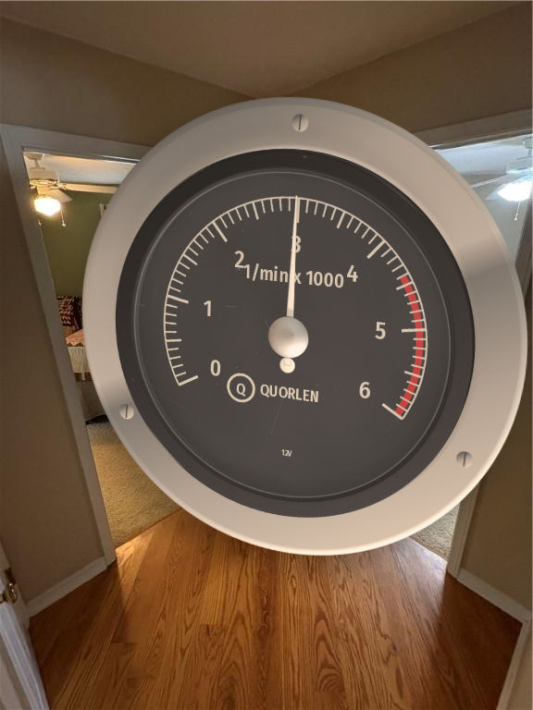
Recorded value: 3000 rpm
